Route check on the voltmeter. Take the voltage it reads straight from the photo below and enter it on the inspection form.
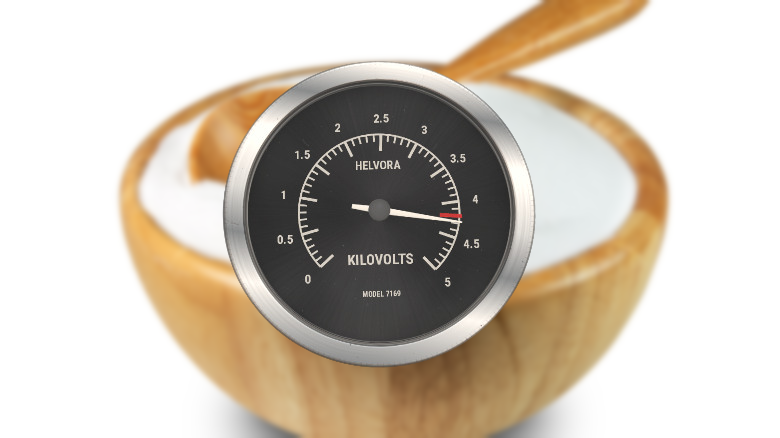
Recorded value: 4.3 kV
